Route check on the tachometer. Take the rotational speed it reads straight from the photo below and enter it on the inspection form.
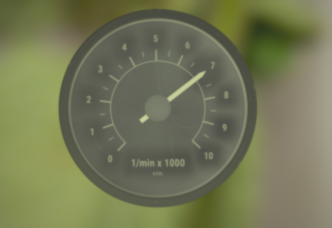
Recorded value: 7000 rpm
